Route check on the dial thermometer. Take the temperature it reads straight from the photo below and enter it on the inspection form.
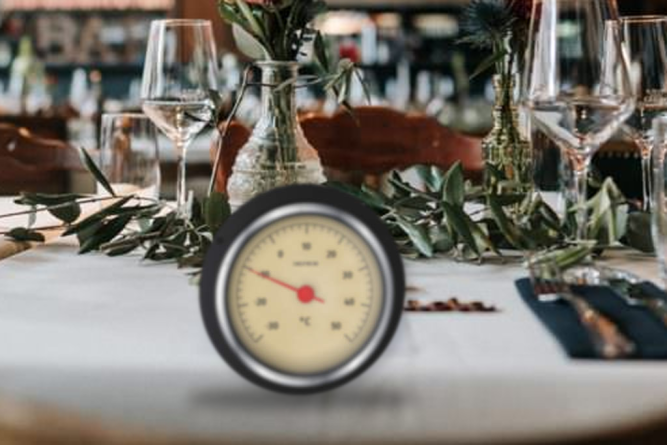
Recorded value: -10 °C
